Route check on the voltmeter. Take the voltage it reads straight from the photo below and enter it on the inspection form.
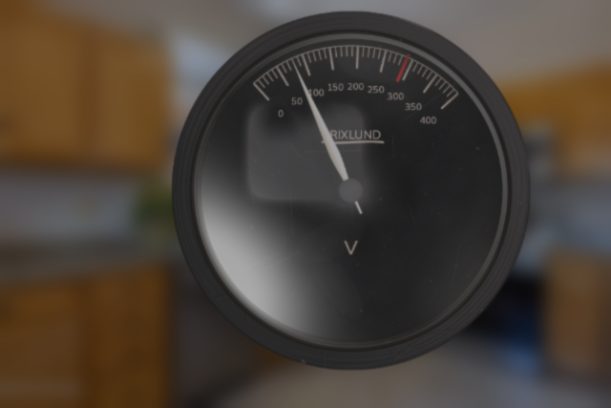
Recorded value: 80 V
